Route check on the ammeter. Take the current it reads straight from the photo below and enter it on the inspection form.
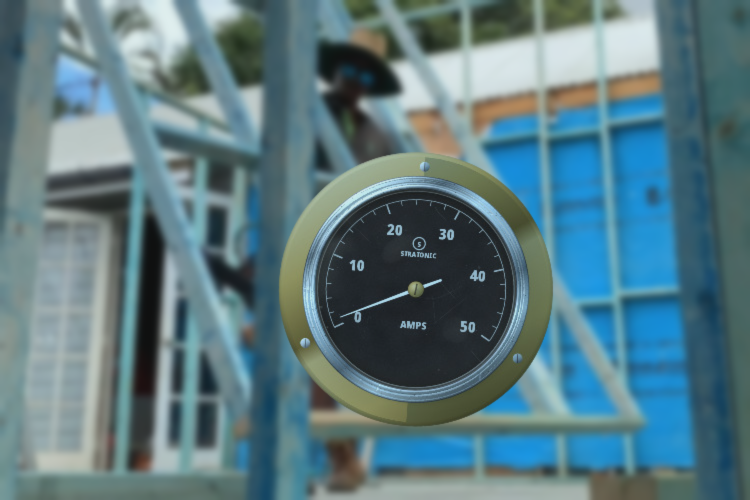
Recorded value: 1 A
